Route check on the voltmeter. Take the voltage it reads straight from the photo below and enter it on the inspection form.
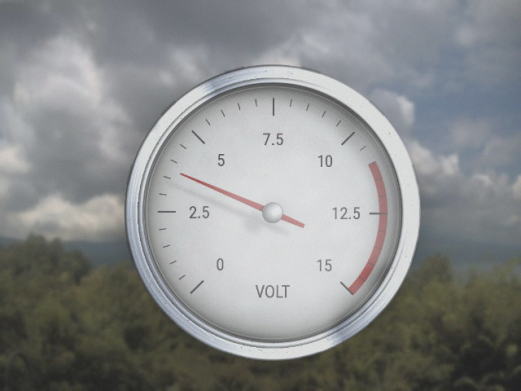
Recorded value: 3.75 V
